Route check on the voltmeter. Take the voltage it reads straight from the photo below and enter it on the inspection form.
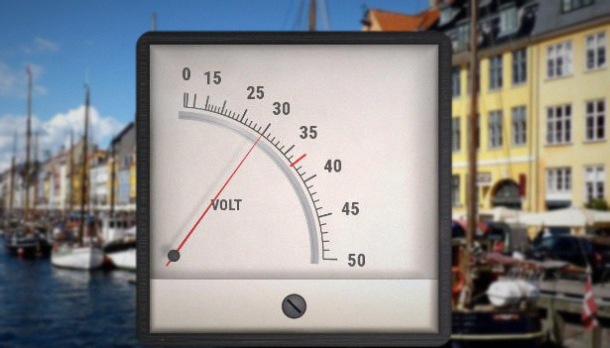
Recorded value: 30 V
